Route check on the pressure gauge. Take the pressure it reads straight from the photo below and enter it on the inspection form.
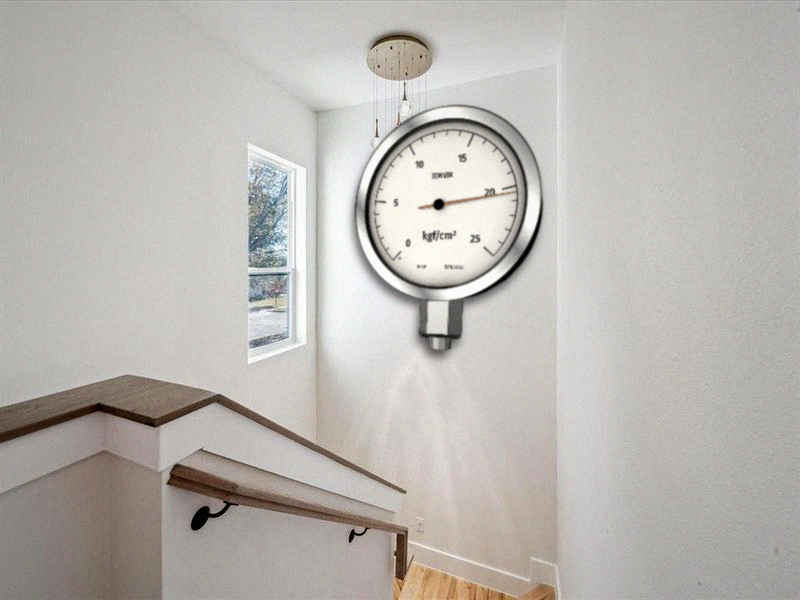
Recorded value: 20.5 kg/cm²
